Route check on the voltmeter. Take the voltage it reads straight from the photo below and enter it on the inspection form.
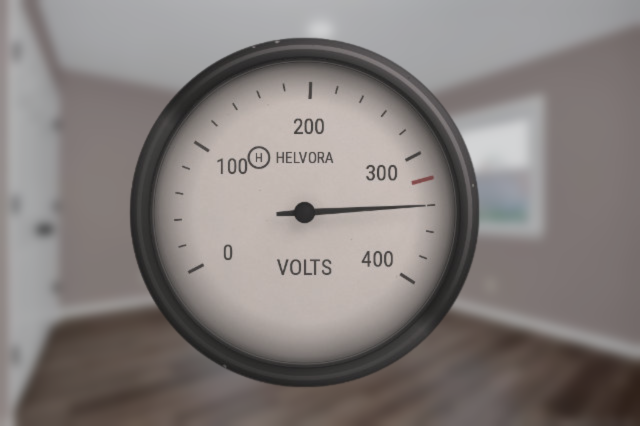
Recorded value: 340 V
